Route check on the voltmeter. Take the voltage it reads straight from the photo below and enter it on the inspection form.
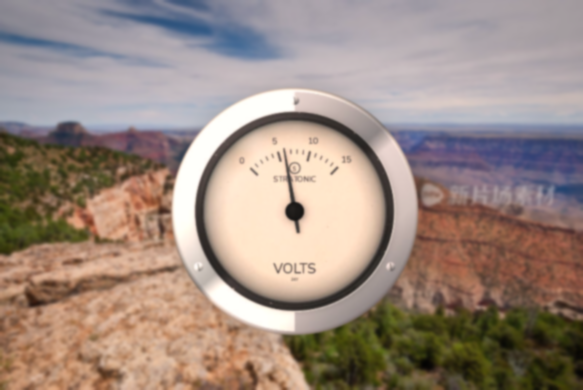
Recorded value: 6 V
